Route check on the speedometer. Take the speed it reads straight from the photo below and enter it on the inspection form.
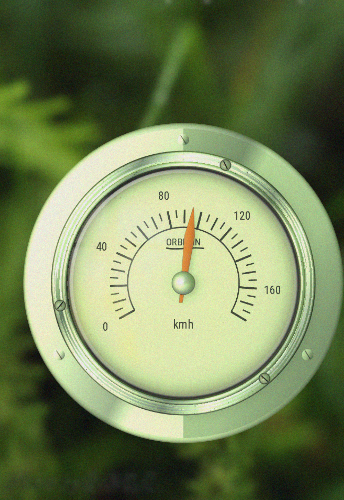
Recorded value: 95 km/h
